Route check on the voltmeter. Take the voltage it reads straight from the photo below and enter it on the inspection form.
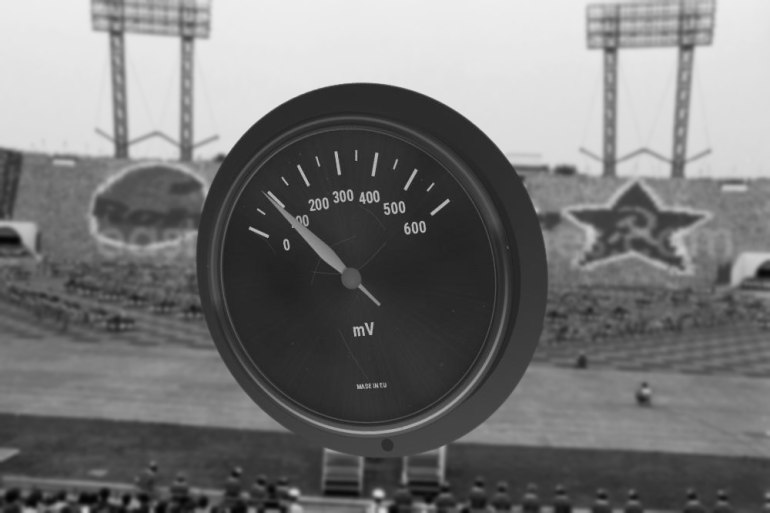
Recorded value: 100 mV
